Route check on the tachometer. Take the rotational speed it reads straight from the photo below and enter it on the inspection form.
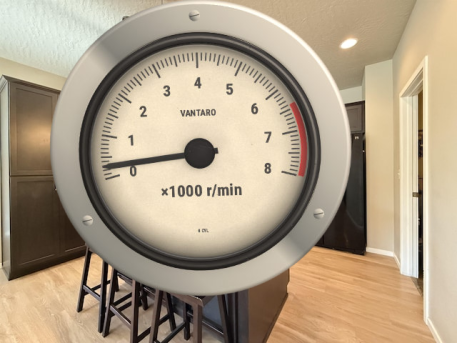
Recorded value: 300 rpm
